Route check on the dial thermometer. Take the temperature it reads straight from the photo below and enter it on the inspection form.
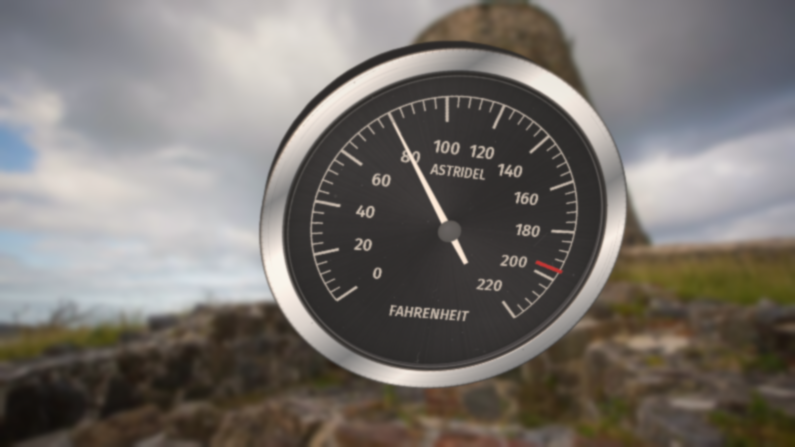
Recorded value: 80 °F
